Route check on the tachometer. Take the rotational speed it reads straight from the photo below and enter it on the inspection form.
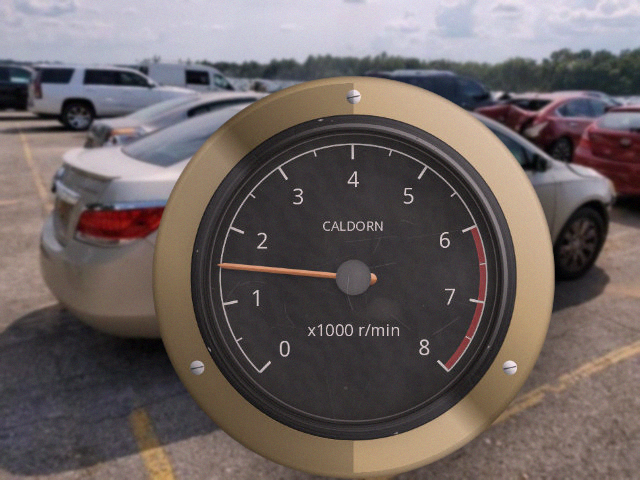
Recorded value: 1500 rpm
